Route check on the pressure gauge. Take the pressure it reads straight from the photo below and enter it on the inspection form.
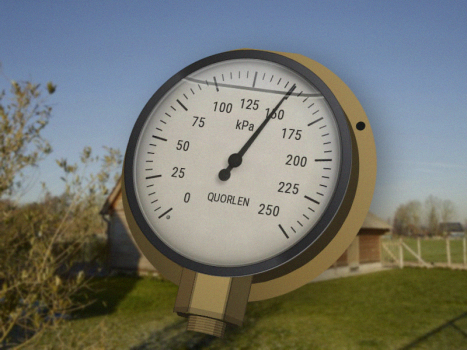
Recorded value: 150 kPa
